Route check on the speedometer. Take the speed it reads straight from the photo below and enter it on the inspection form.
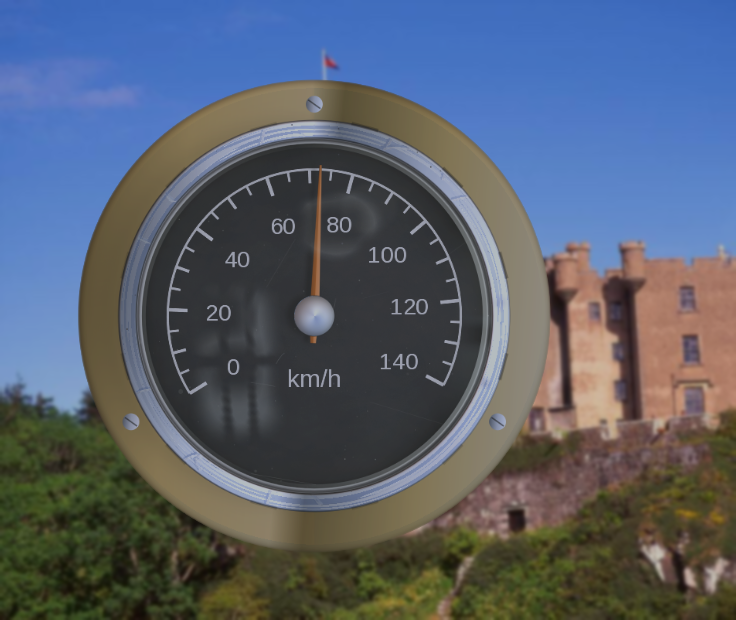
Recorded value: 72.5 km/h
